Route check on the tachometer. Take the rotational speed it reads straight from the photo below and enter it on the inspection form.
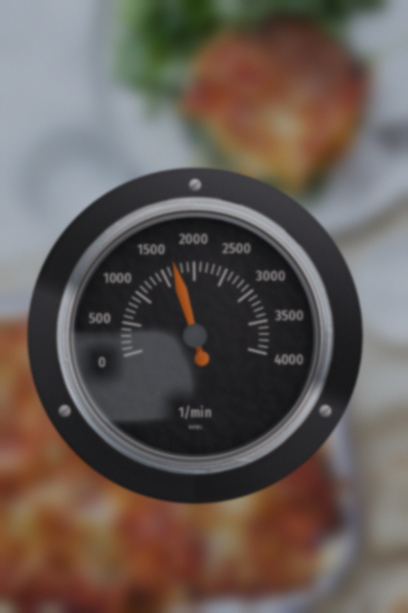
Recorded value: 1700 rpm
